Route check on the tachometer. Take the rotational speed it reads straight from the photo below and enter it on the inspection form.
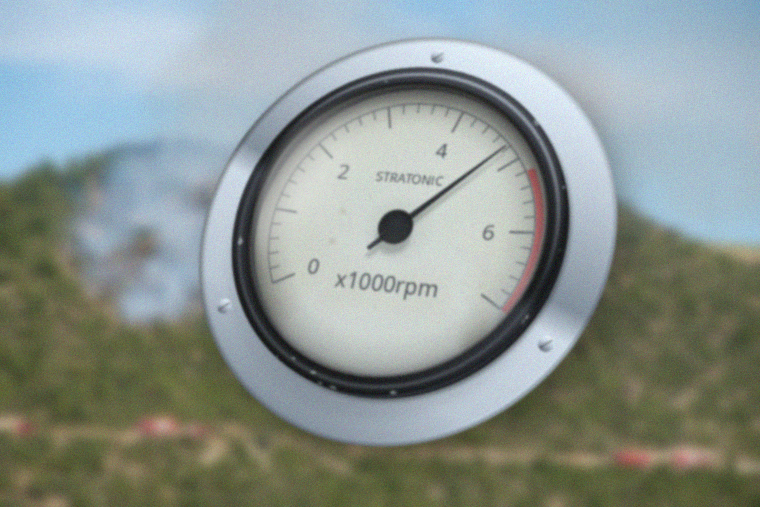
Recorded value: 4800 rpm
